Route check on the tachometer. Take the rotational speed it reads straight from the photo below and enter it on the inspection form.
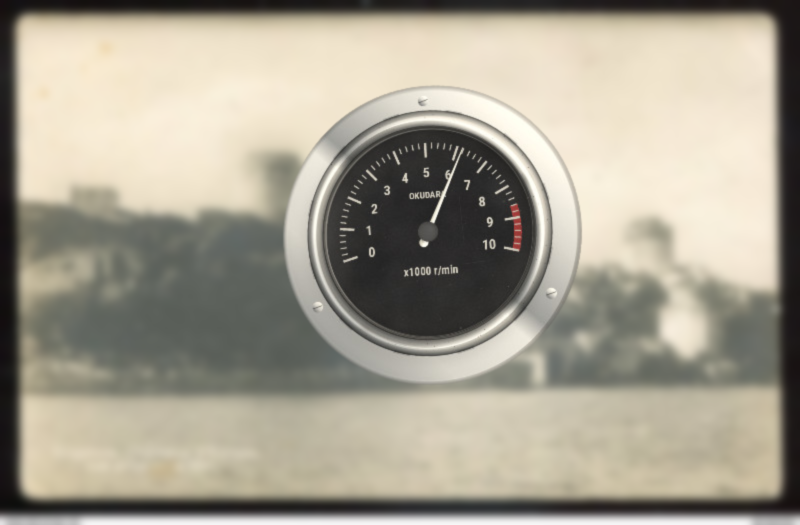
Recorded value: 6200 rpm
